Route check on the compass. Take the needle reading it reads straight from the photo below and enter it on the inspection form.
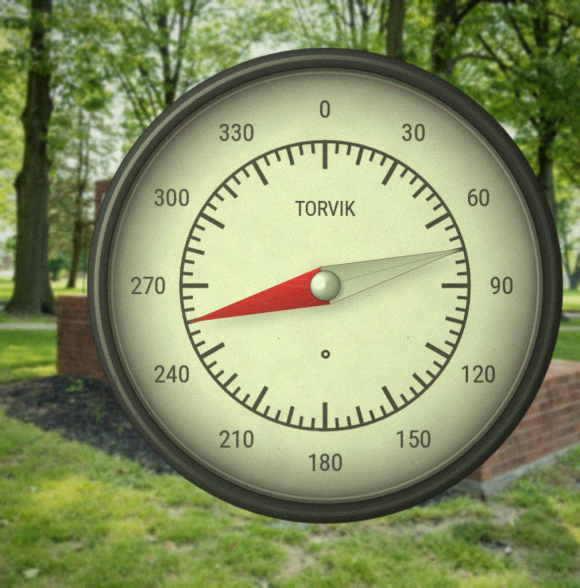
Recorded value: 255 °
